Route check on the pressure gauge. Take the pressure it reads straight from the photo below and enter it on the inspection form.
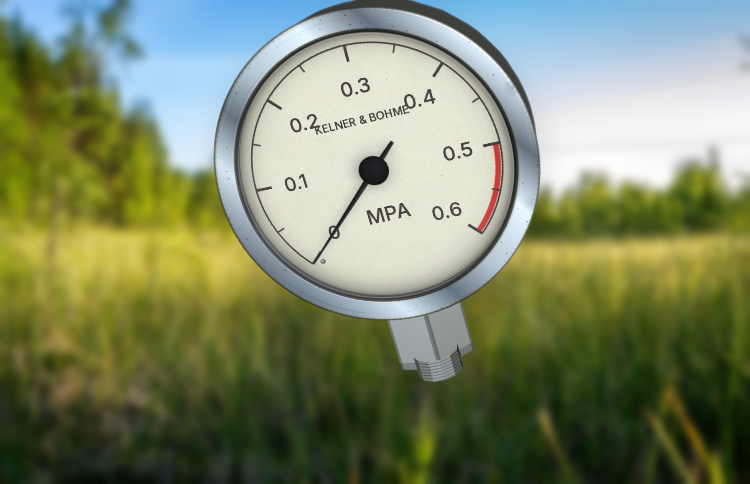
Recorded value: 0 MPa
